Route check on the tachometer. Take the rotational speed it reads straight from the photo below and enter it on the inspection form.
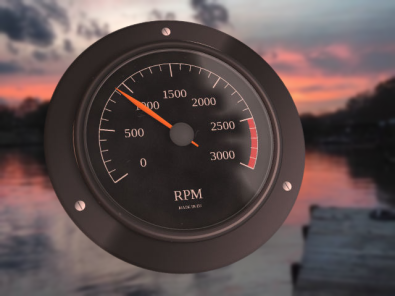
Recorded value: 900 rpm
